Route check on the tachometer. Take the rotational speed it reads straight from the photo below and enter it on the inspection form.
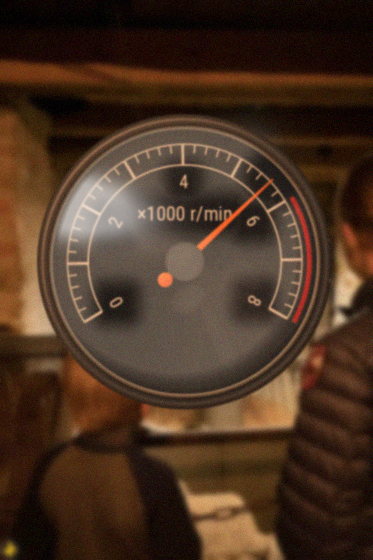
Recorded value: 5600 rpm
